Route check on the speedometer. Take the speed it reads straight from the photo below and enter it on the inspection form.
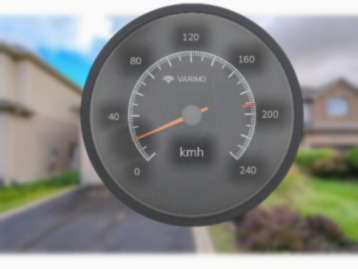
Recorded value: 20 km/h
